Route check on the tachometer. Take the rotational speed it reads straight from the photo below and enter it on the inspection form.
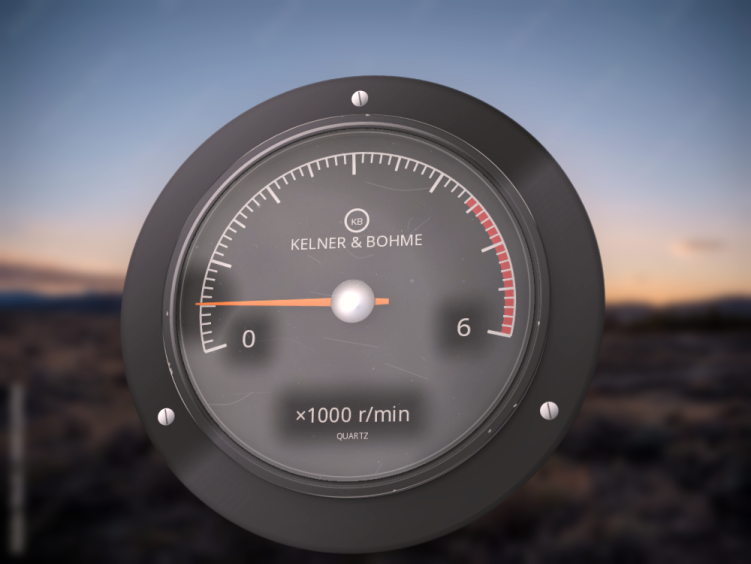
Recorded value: 500 rpm
